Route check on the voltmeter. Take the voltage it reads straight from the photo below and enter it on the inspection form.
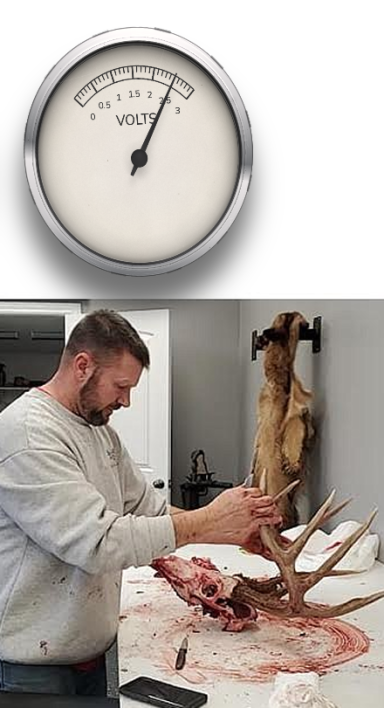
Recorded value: 2.5 V
